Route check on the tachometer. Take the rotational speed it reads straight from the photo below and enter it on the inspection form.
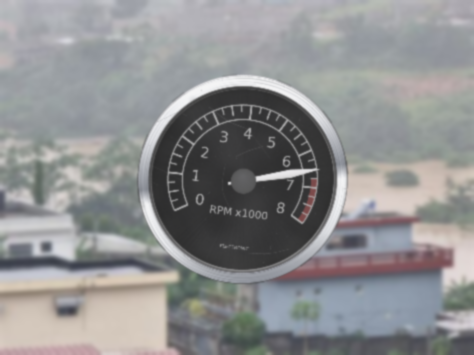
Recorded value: 6500 rpm
